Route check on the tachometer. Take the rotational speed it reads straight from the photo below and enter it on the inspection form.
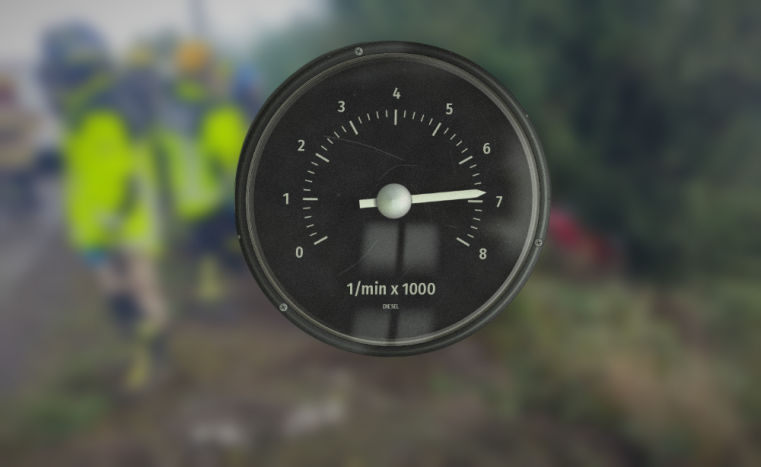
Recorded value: 6800 rpm
